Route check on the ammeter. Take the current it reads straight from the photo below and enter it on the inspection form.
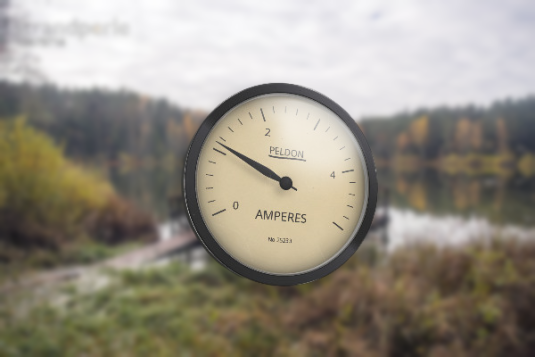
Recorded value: 1.1 A
